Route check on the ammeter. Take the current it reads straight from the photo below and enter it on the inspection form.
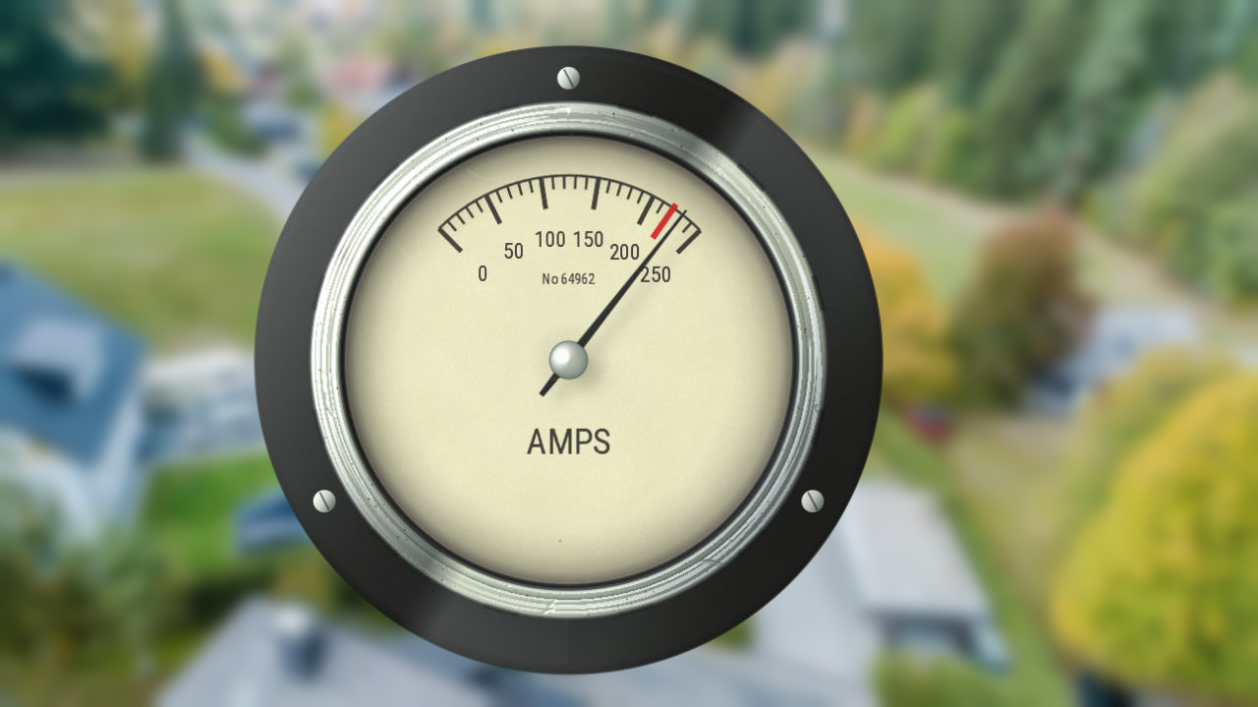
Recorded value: 230 A
